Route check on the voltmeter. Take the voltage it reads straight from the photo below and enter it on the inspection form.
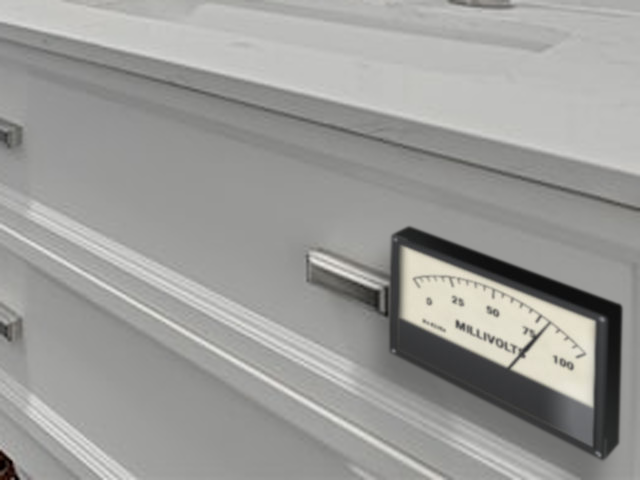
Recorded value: 80 mV
